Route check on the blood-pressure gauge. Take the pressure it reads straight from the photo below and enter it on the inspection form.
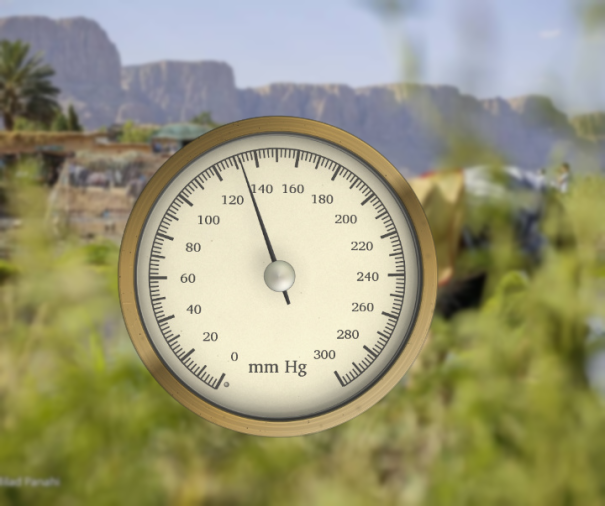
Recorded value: 132 mmHg
